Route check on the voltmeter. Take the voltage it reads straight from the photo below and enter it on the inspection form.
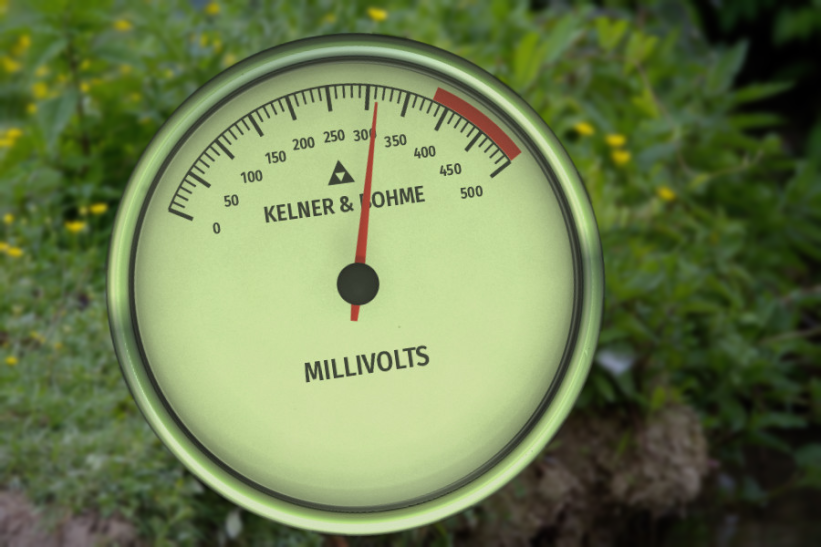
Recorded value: 310 mV
